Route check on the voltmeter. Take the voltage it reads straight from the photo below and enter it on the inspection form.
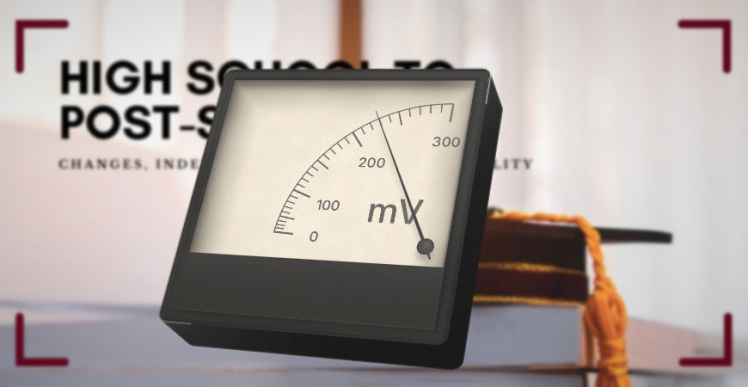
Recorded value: 230 mV
